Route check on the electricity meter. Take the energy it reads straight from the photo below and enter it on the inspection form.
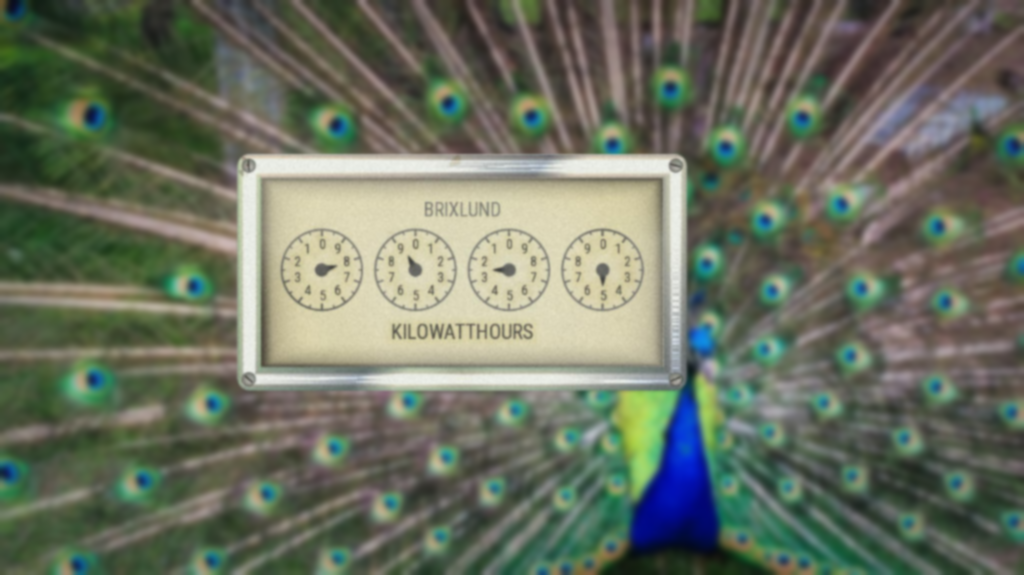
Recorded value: 7925 kWh
